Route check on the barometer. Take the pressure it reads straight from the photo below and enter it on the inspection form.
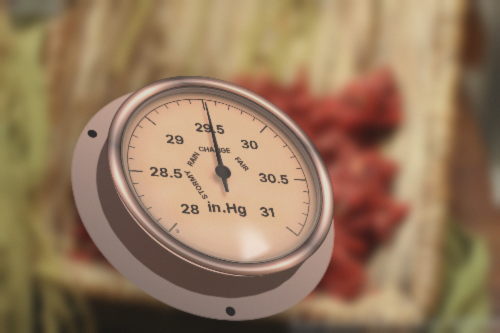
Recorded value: 29.5 inHg
